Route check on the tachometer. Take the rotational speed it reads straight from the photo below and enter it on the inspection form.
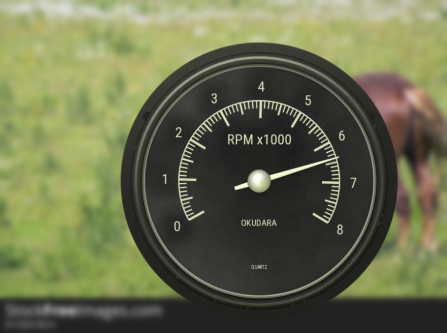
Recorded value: 6400 rpm
